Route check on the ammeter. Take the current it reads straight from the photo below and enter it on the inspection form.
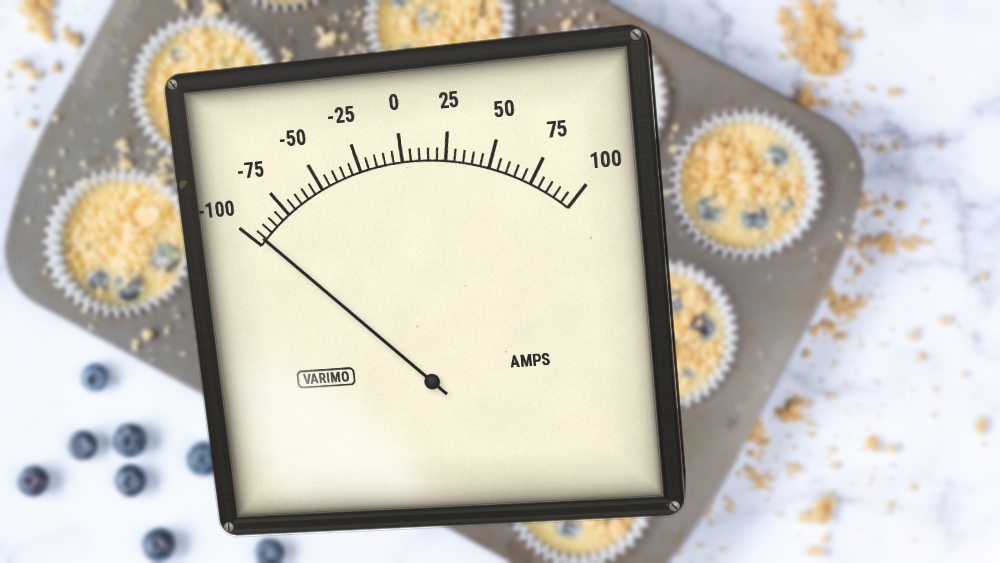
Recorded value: -95 A
